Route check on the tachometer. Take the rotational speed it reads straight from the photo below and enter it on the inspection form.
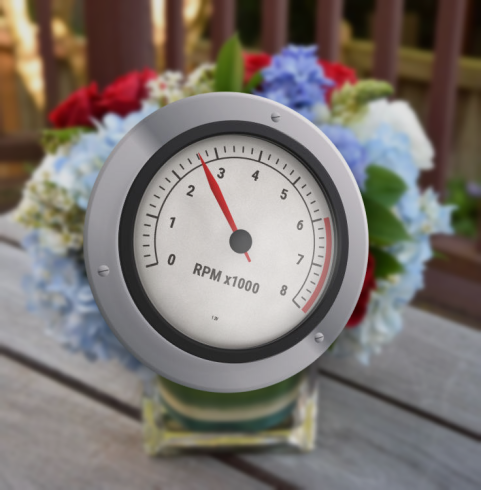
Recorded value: 2600 rpm
